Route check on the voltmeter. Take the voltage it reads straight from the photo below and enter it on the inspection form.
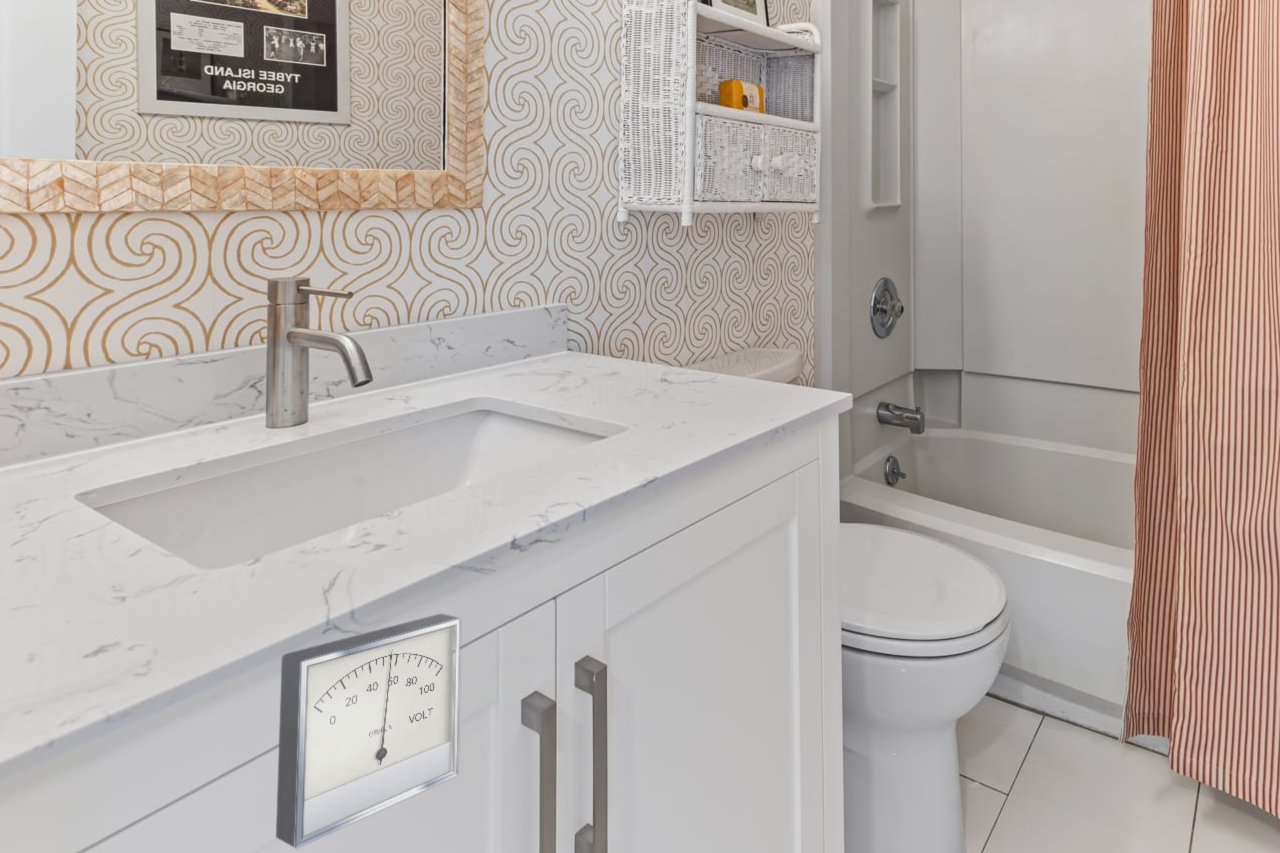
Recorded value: 55 V
